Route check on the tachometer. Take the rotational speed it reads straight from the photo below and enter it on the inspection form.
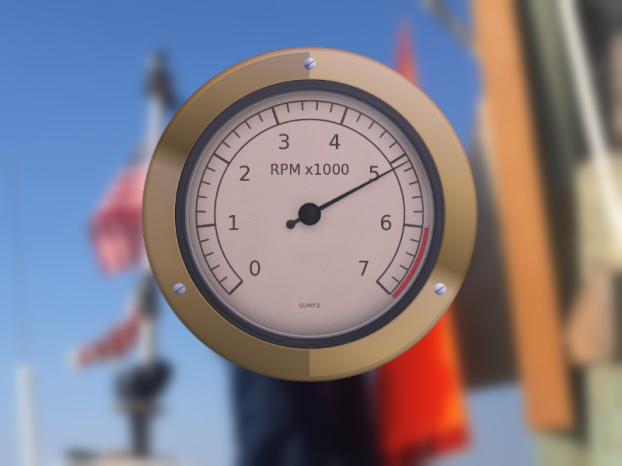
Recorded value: 5100 rpm
